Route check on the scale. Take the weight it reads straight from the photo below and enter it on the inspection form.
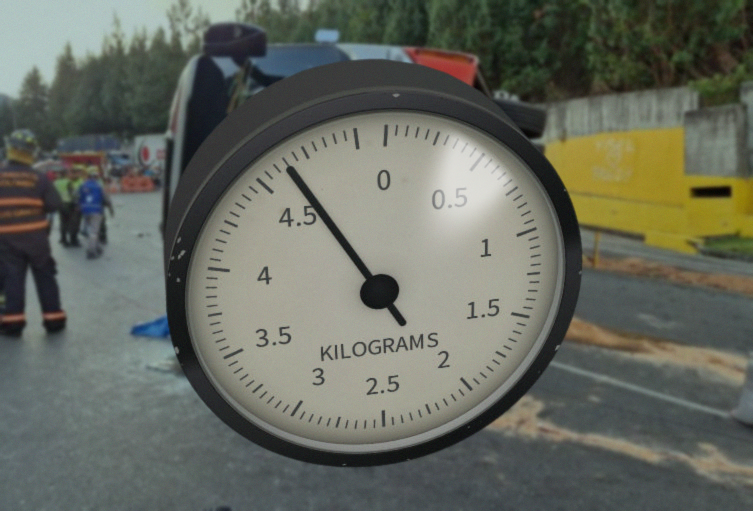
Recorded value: 4.65 kg
